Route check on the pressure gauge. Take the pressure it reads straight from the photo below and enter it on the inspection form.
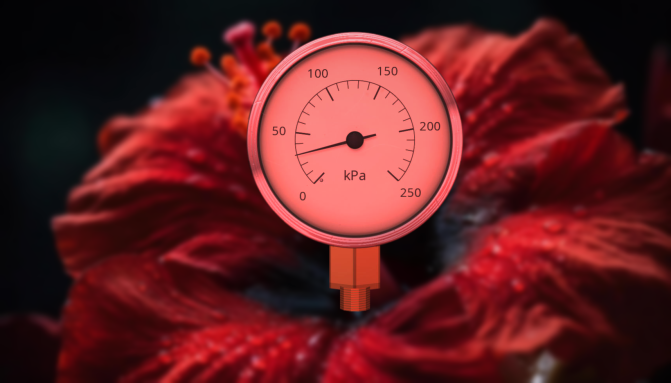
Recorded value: 30 kPa
